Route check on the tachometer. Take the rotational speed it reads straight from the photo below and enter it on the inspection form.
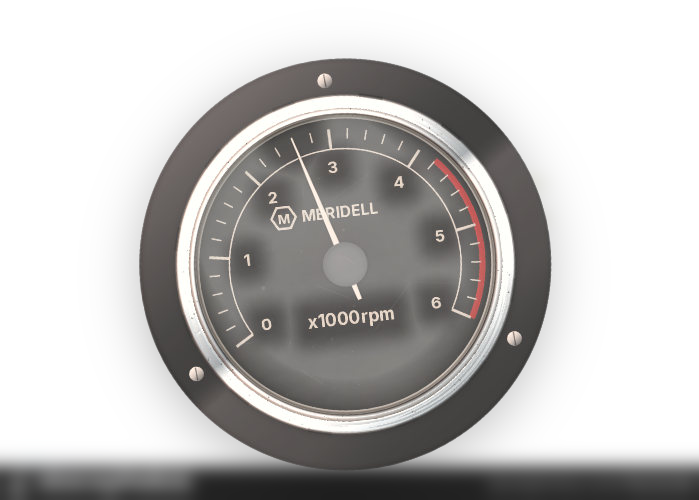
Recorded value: 2600 rpm
